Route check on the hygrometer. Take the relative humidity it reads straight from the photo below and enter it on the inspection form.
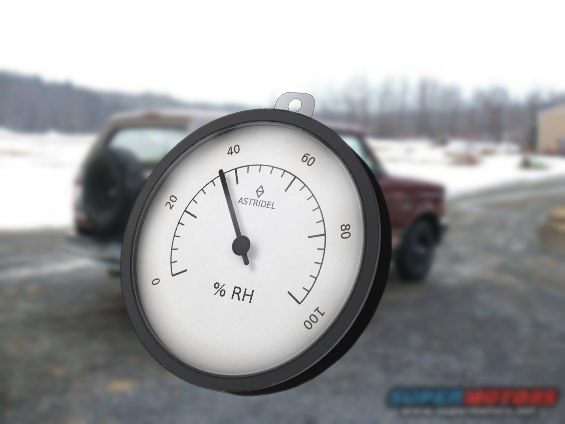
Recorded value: 36 %
